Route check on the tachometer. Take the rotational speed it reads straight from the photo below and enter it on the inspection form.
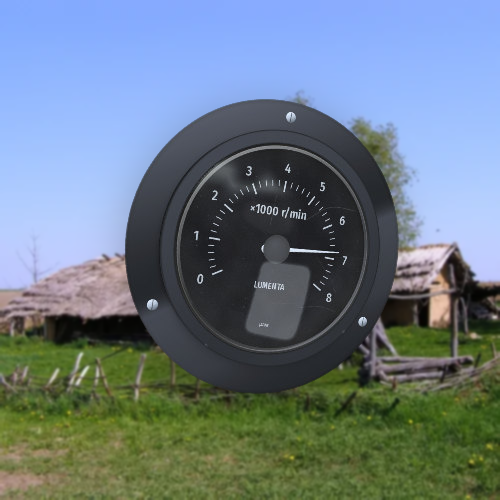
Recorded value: 6800 rpm
